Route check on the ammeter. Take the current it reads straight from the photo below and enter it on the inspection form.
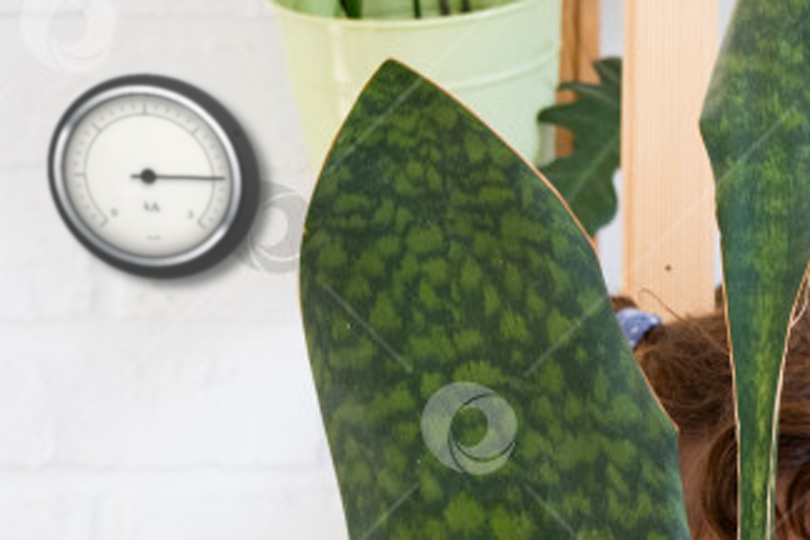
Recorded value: 2.5 kA
